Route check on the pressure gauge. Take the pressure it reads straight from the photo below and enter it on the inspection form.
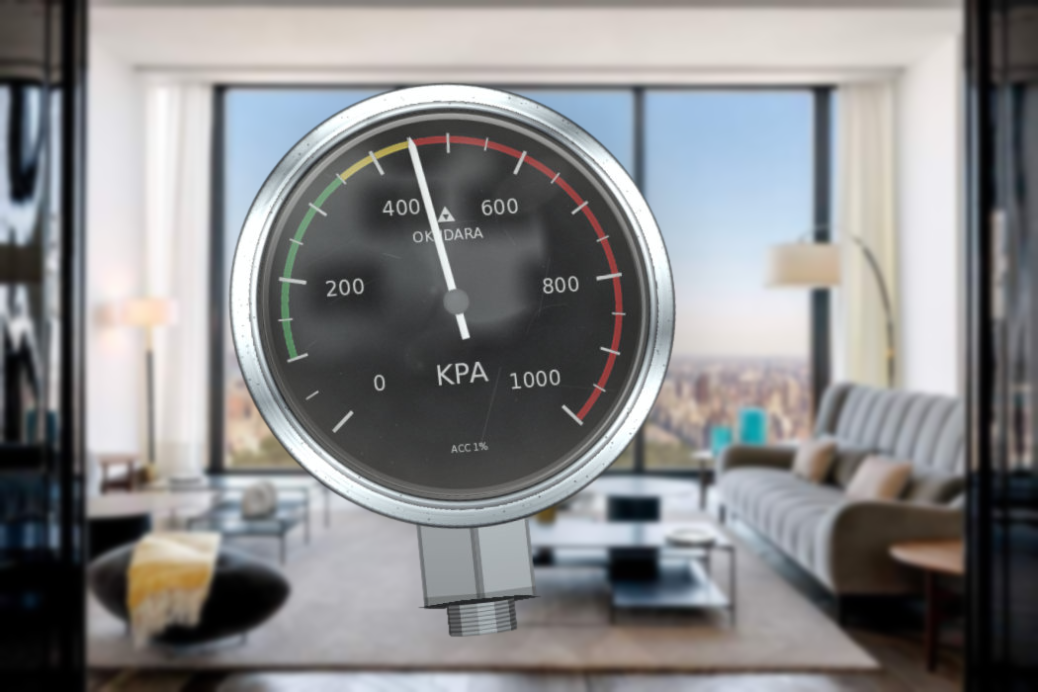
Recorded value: 450 kPa
